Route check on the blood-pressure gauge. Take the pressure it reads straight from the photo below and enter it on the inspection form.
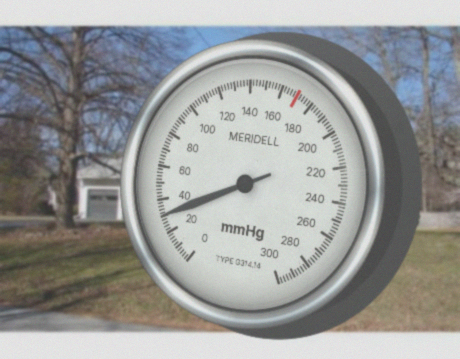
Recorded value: 30 mmHg
